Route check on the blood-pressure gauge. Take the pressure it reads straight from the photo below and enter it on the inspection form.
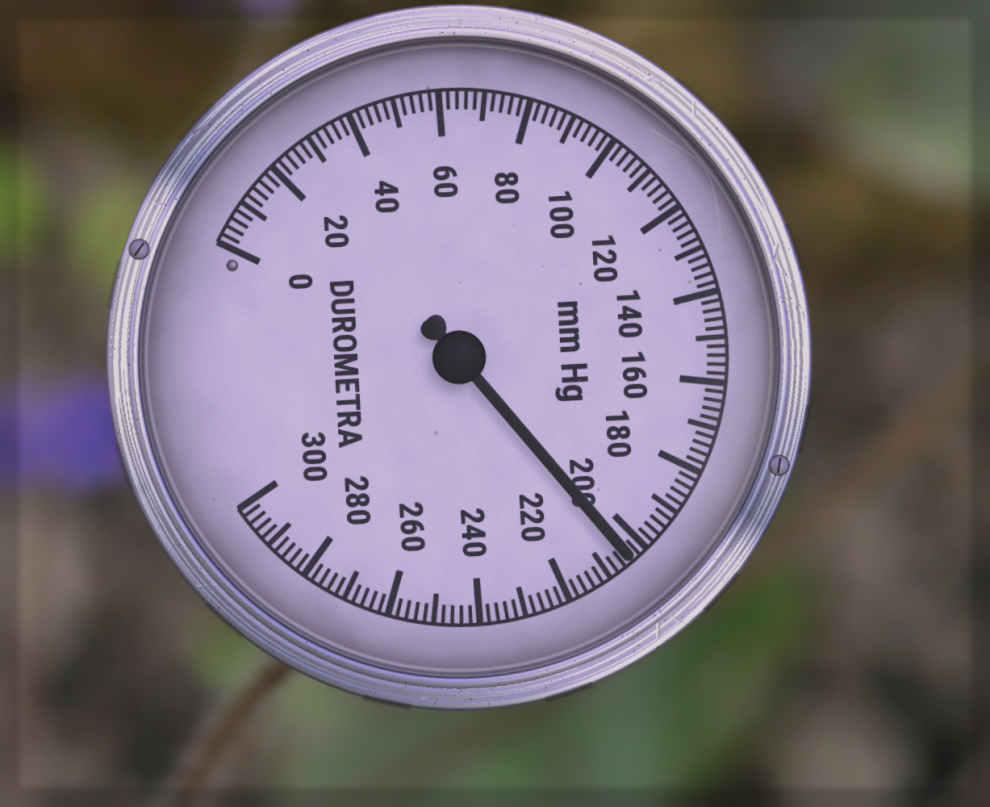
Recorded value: 204 mmHg
